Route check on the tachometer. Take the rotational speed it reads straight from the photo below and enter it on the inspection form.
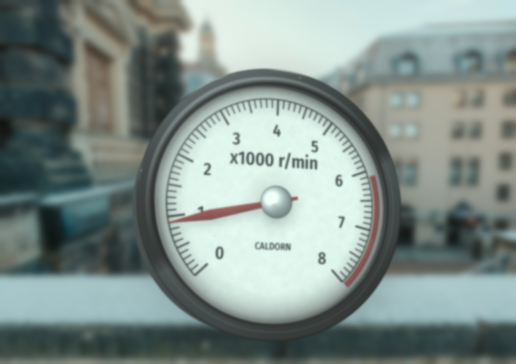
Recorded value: 900 rpm
